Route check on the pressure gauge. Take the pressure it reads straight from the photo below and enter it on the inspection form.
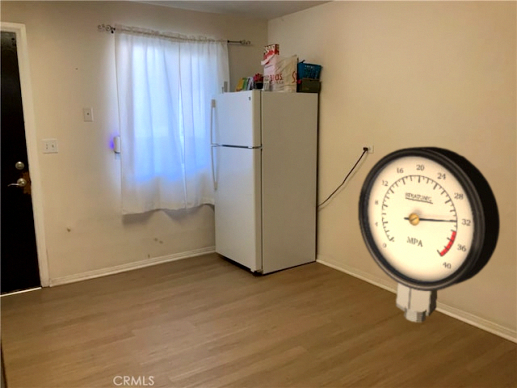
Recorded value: 32 MPa
